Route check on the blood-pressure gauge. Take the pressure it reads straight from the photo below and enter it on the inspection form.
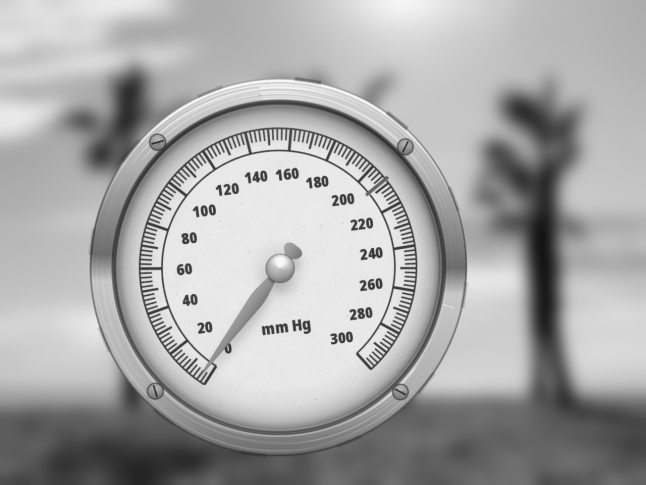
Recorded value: 4 mmHg
